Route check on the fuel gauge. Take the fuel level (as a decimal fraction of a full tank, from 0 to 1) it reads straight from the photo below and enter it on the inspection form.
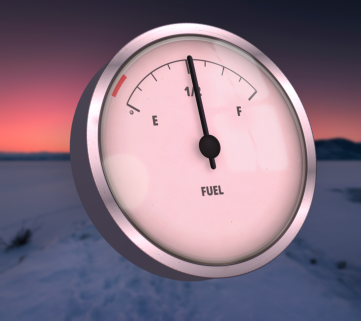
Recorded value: 0.5
